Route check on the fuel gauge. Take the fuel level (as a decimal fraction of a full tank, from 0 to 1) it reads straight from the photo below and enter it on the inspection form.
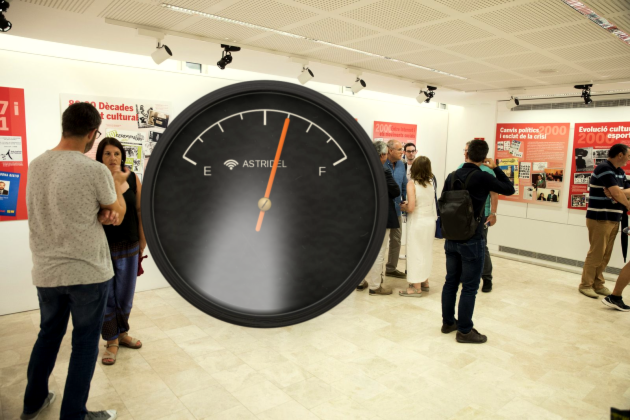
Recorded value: 0.625
